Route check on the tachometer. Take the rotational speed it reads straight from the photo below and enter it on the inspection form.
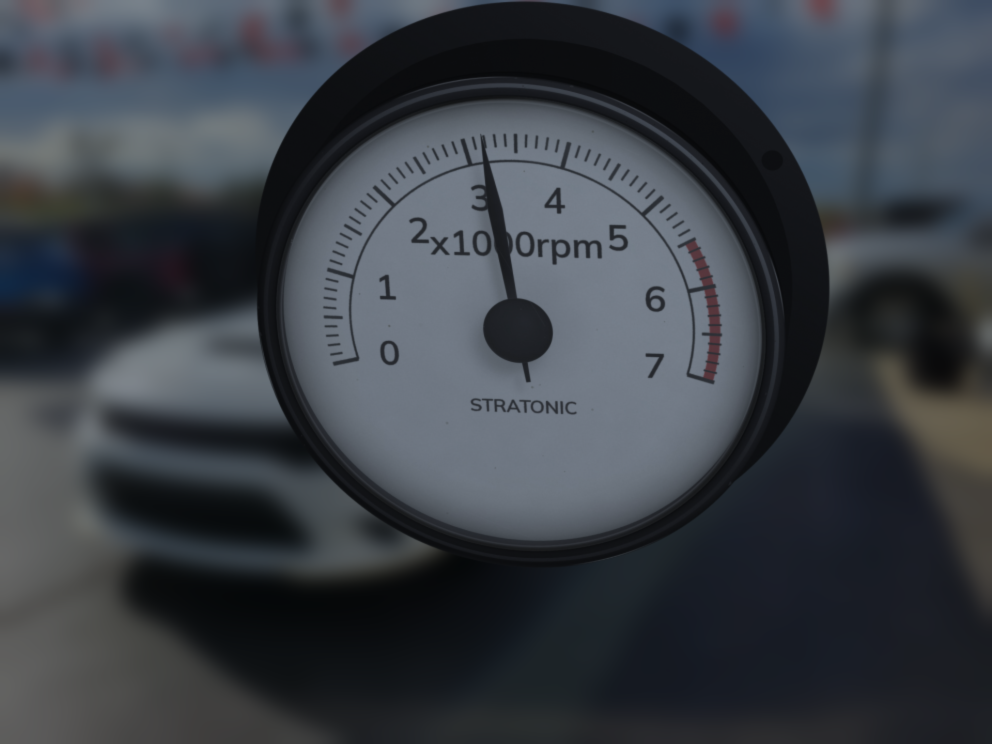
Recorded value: 3200 rpm
